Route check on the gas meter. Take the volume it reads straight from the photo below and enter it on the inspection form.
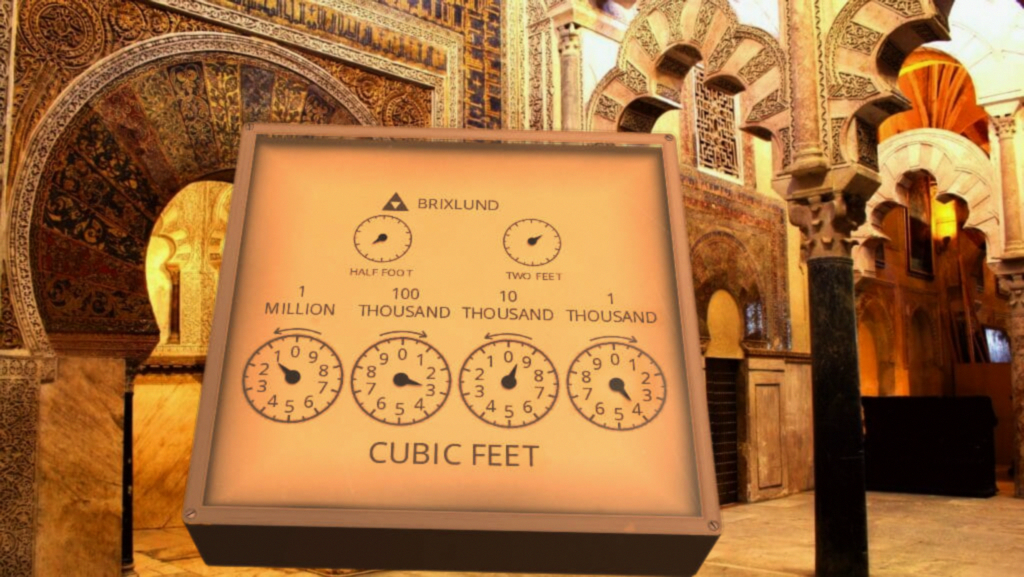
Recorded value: 129400 ft³
